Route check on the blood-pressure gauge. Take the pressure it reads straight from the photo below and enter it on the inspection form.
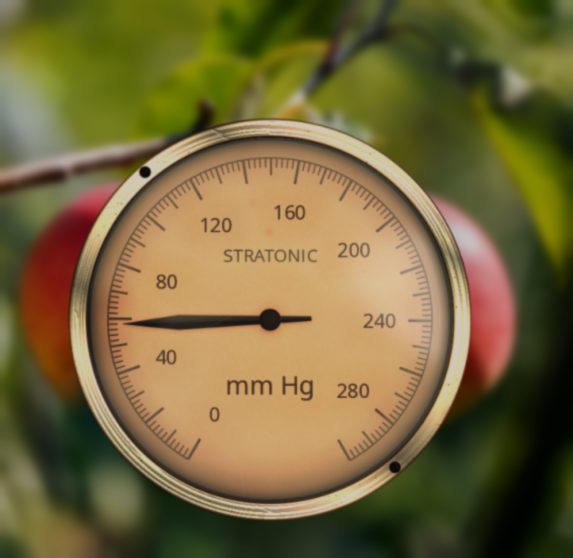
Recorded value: 58 mmHg
